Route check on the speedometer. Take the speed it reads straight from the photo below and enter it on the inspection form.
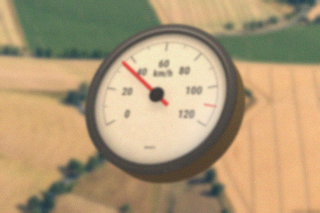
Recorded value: 35 km/h
